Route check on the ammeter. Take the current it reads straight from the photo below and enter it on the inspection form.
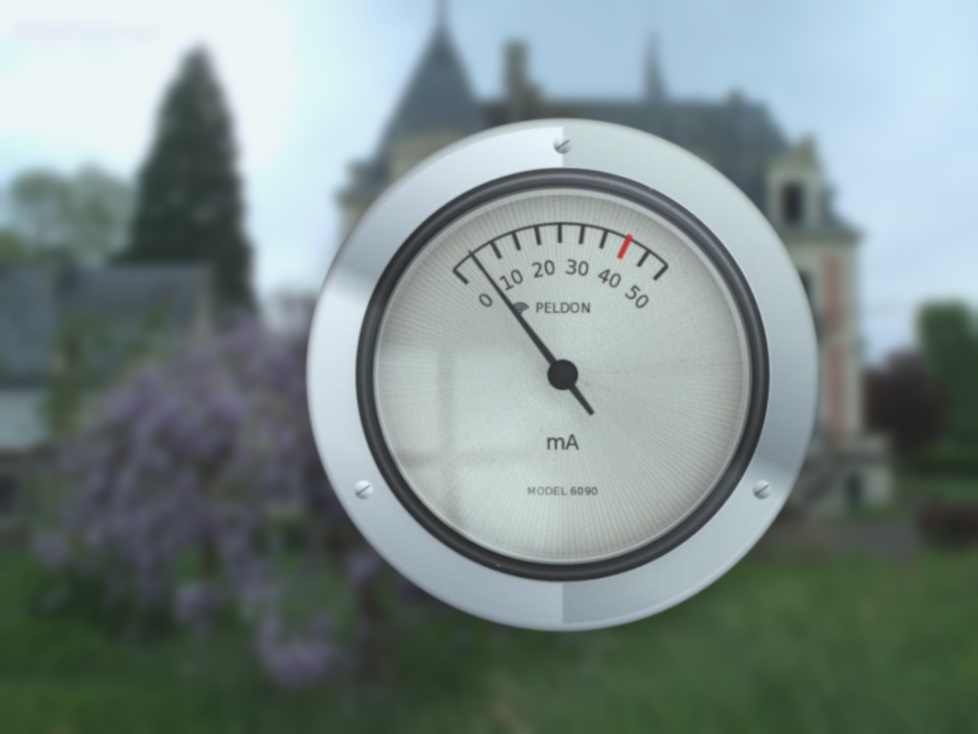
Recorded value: 5 mA
